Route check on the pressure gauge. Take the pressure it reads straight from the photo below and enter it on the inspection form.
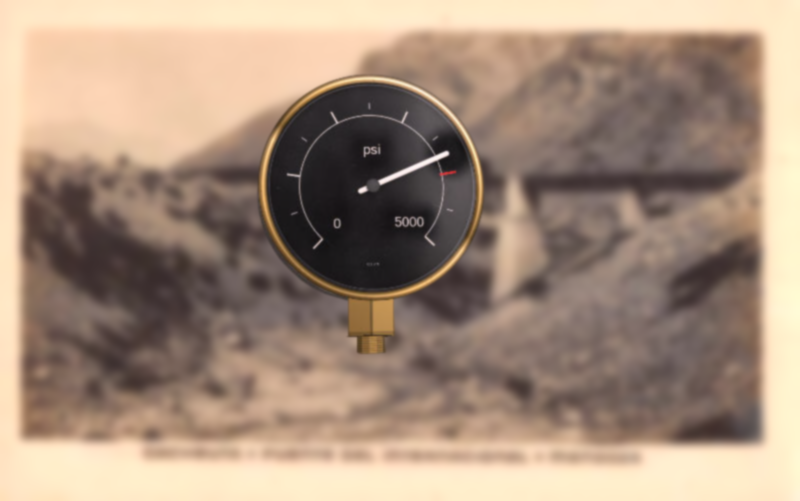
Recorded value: 3750 psi
